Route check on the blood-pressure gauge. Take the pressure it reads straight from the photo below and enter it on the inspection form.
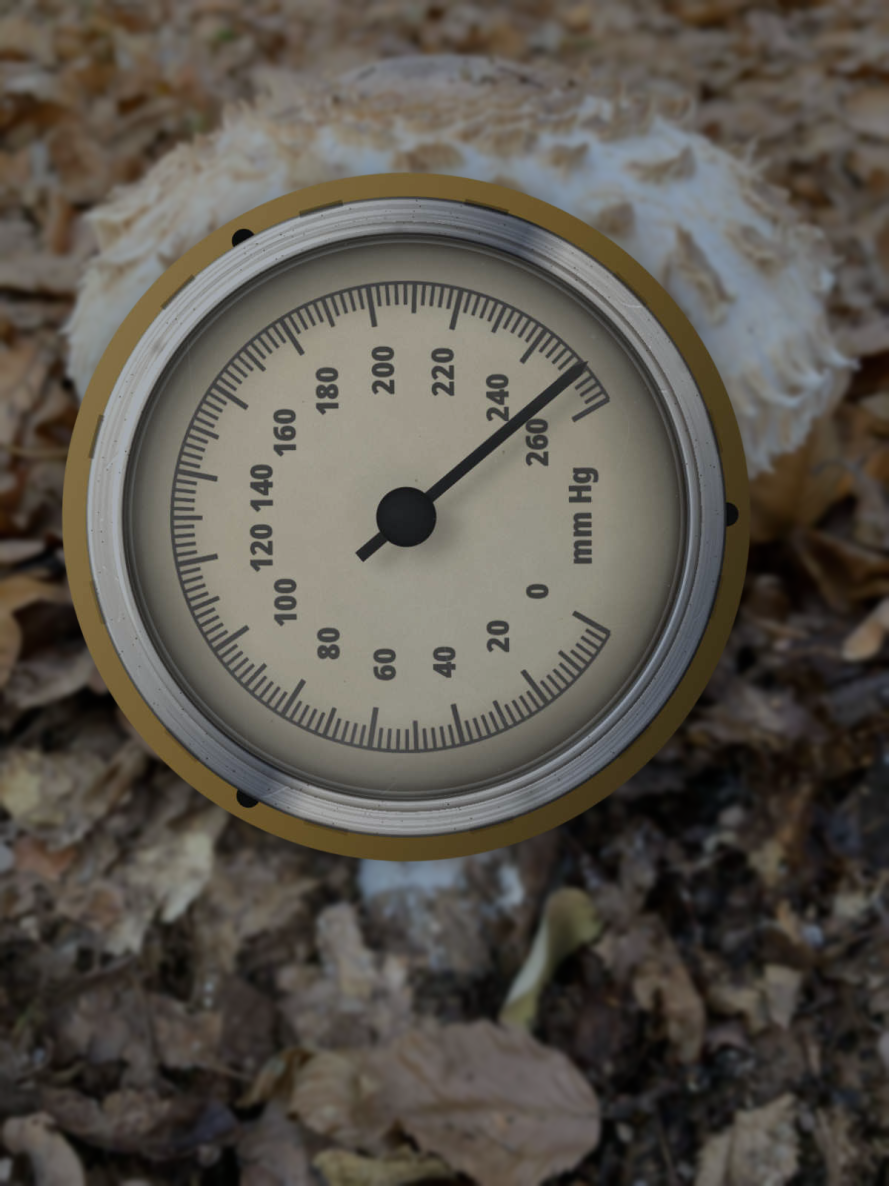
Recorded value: 251 mmHg
